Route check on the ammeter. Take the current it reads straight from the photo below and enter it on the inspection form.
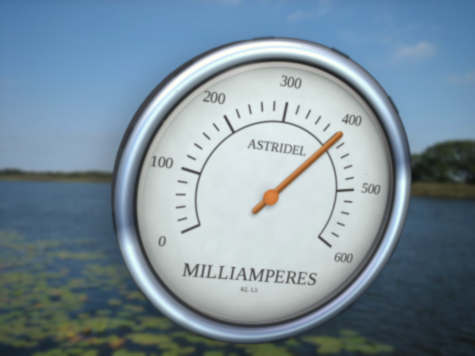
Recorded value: 400 mA
